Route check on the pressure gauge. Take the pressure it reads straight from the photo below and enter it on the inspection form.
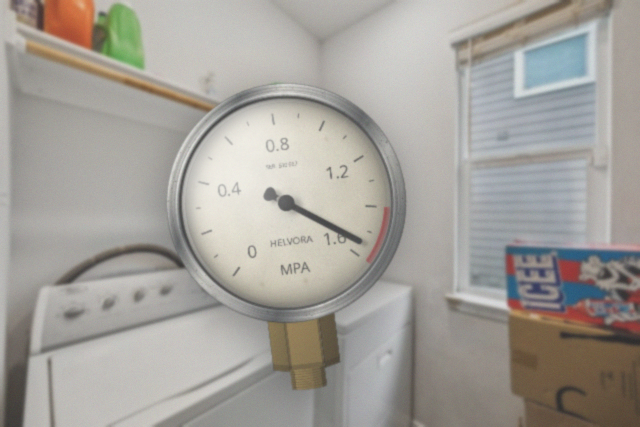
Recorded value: 1.55 MPa
